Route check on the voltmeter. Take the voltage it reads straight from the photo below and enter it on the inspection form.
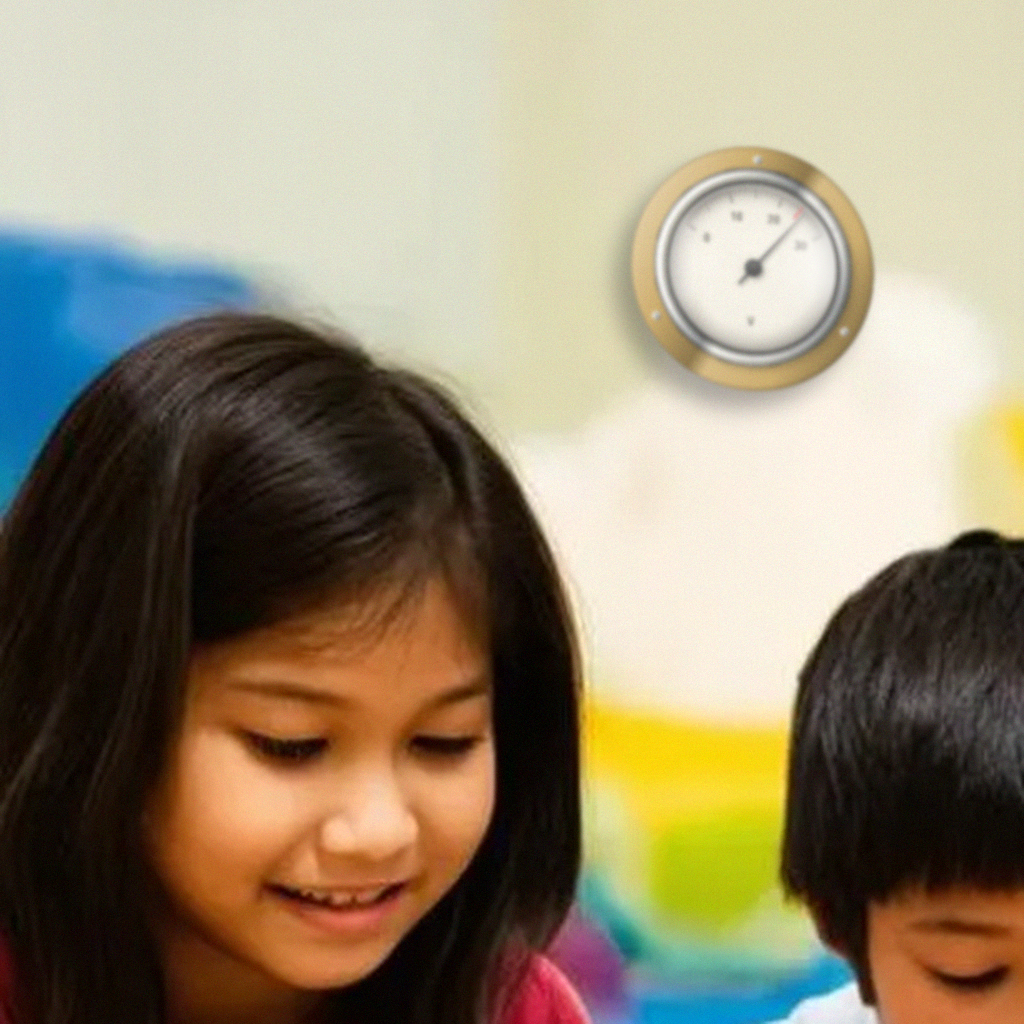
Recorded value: 25 V
